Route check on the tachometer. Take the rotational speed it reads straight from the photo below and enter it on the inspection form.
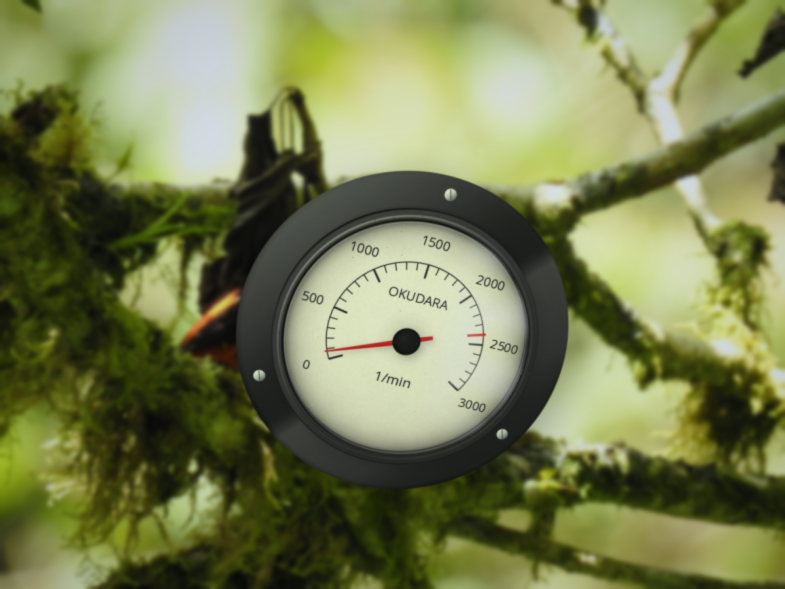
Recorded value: 100 rpm
